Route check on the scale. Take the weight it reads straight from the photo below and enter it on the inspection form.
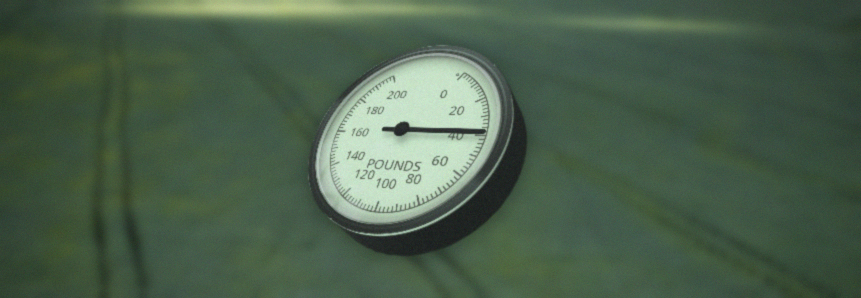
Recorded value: 40 lb
